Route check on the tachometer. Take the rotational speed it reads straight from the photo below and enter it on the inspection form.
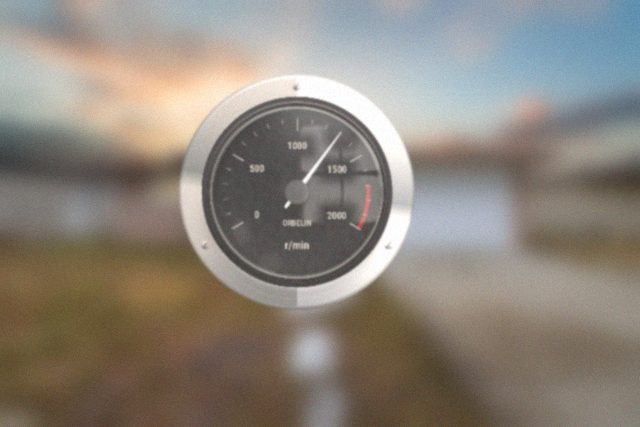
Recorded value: 1300 rpm
